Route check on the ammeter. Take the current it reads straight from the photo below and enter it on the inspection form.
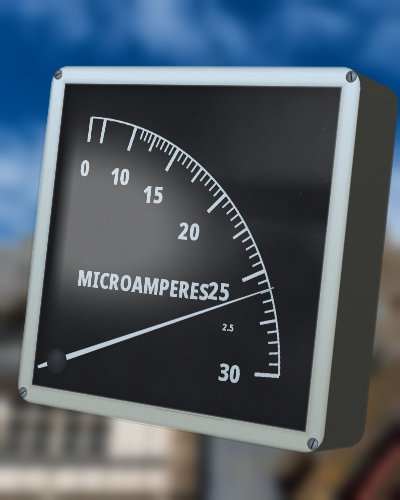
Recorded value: 26 µA
